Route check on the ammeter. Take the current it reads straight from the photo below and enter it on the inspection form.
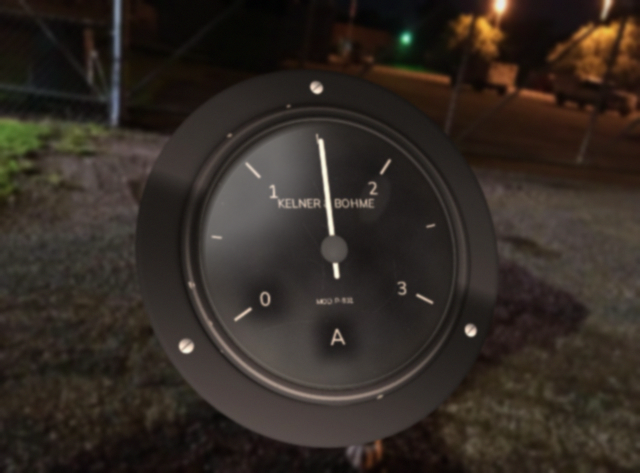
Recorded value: 1.5 A
